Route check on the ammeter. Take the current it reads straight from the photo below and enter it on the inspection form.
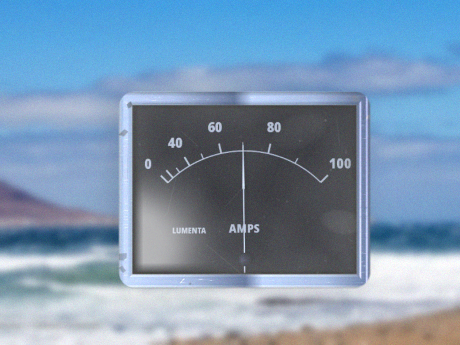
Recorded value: 70 A
